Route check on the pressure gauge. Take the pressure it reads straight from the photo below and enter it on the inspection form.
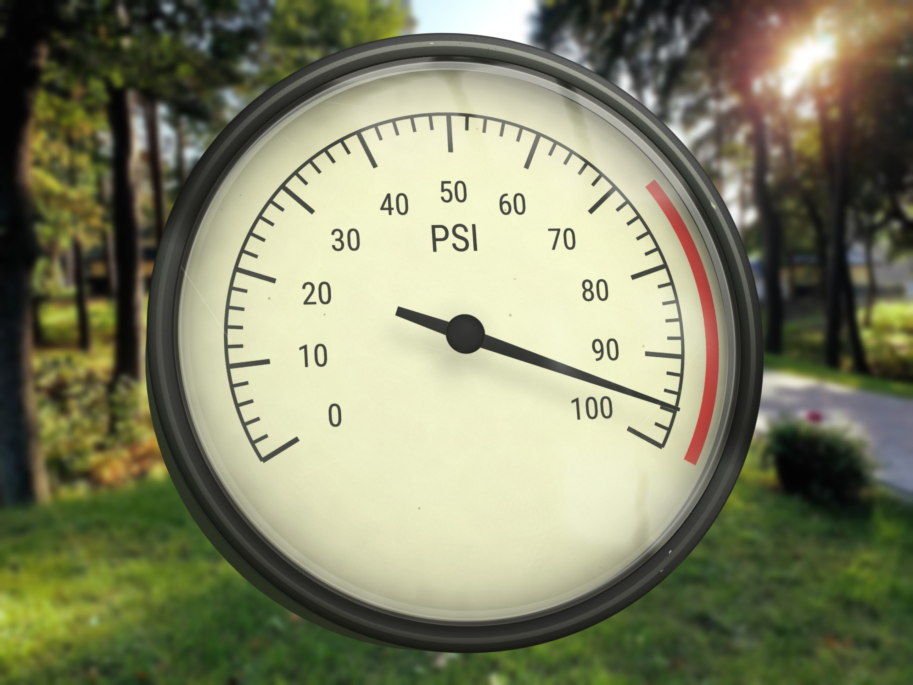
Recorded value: 96 psi
